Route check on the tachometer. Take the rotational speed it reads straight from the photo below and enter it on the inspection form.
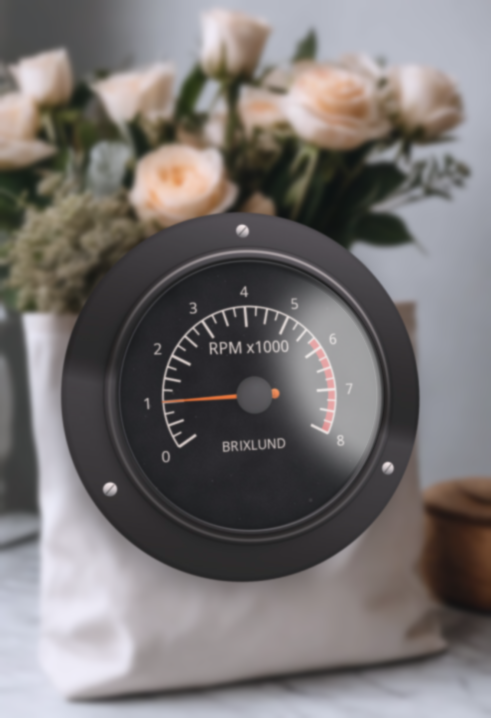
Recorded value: 1000 rpm
